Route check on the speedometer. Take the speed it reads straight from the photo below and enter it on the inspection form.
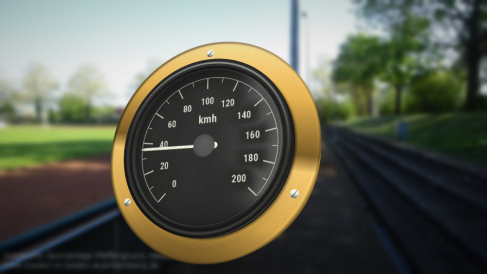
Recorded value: 35 km/h
